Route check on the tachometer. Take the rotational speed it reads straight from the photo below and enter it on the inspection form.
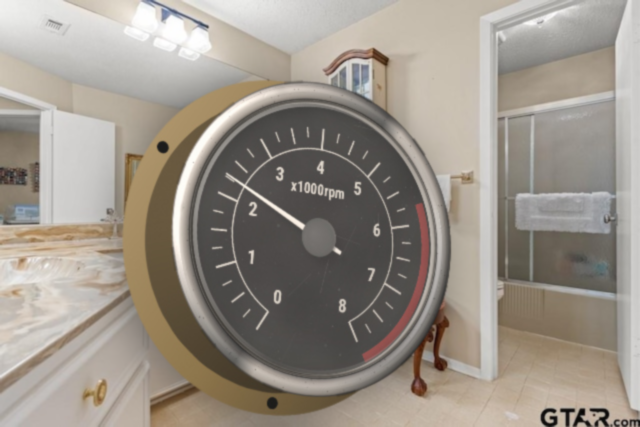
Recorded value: 2250 rpm
